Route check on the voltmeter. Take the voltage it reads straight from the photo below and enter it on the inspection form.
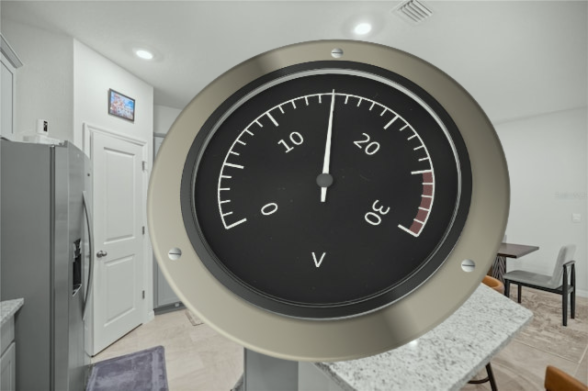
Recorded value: 15 V
